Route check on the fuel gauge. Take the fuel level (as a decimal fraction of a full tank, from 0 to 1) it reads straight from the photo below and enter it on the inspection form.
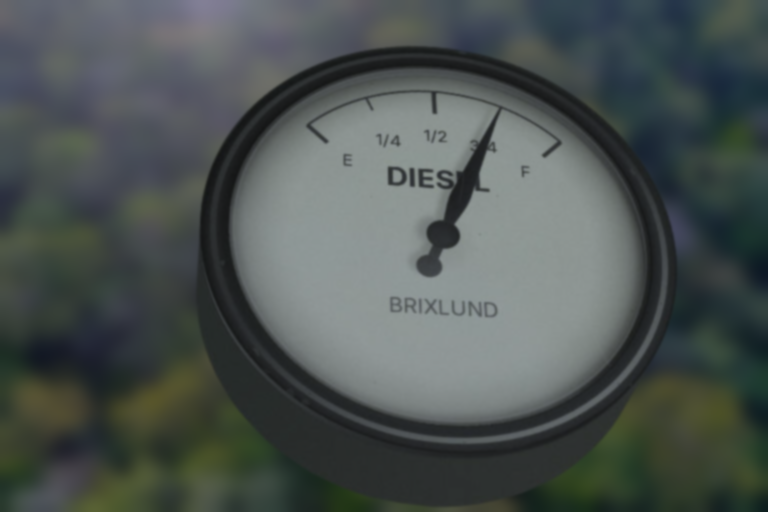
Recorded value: 0.75
